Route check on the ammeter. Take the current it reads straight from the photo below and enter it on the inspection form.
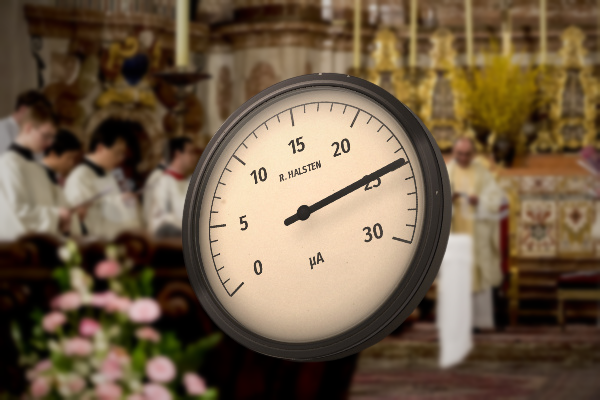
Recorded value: 25 µA
